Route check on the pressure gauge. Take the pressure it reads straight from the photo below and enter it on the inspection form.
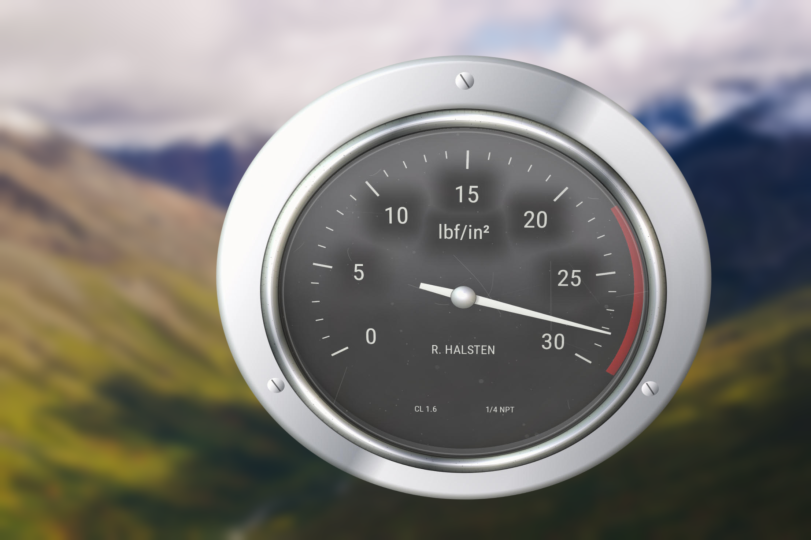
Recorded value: 28 psi
